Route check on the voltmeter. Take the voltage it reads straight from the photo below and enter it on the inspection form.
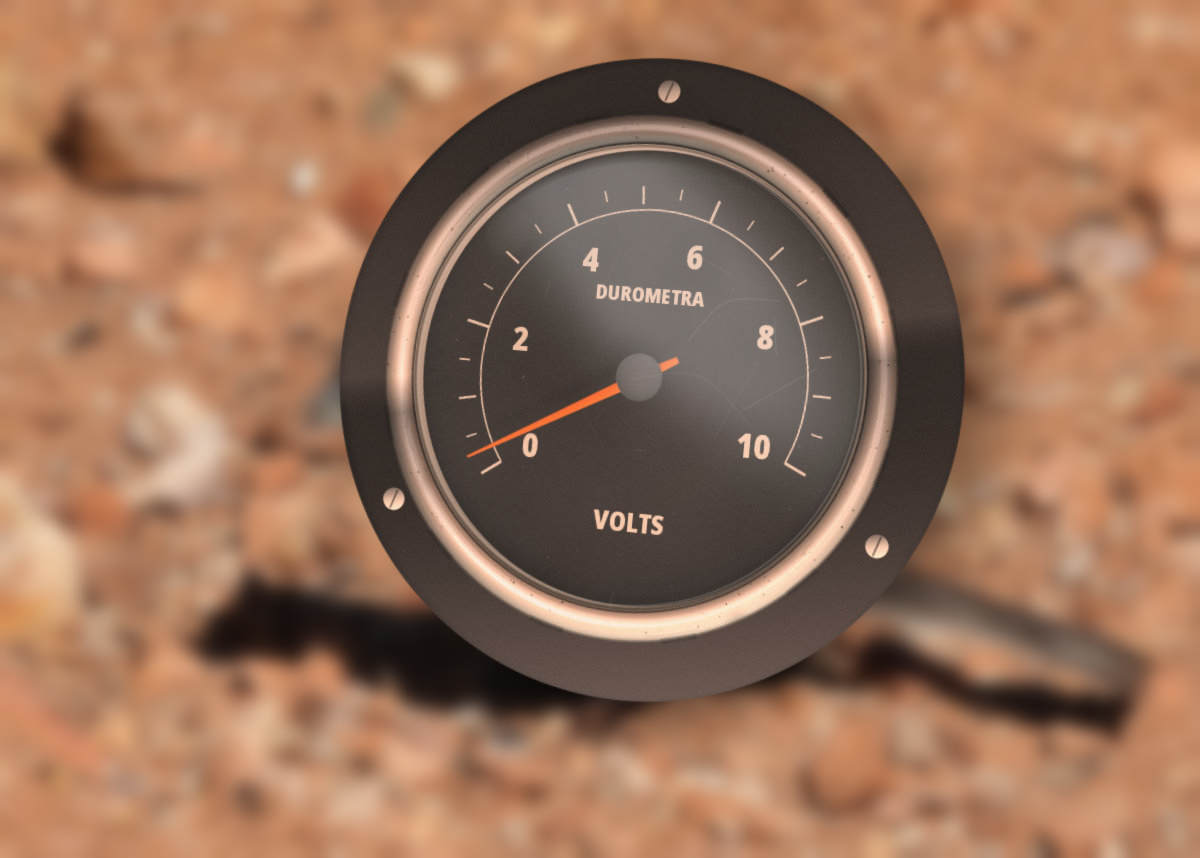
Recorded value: 0.25 V
